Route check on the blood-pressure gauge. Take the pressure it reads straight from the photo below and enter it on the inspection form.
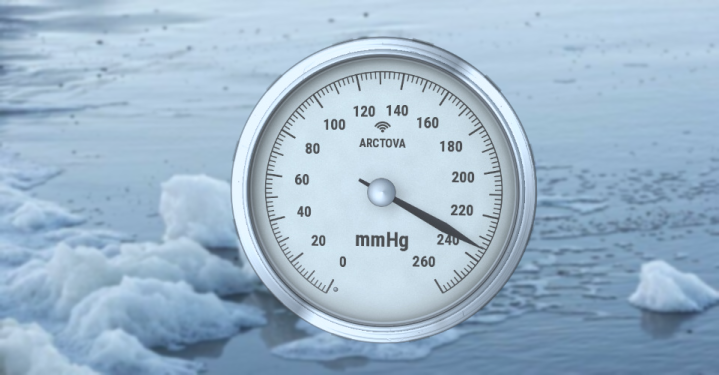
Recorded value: 234 mmHg
